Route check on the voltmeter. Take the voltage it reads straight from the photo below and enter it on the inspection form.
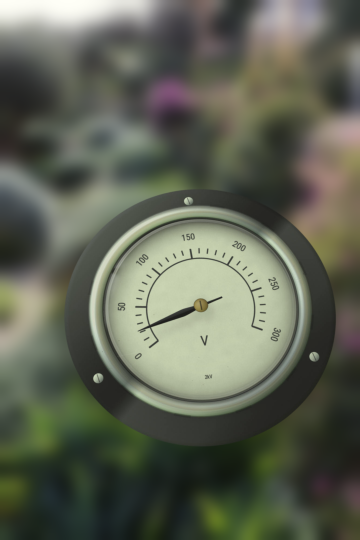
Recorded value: 20 V
